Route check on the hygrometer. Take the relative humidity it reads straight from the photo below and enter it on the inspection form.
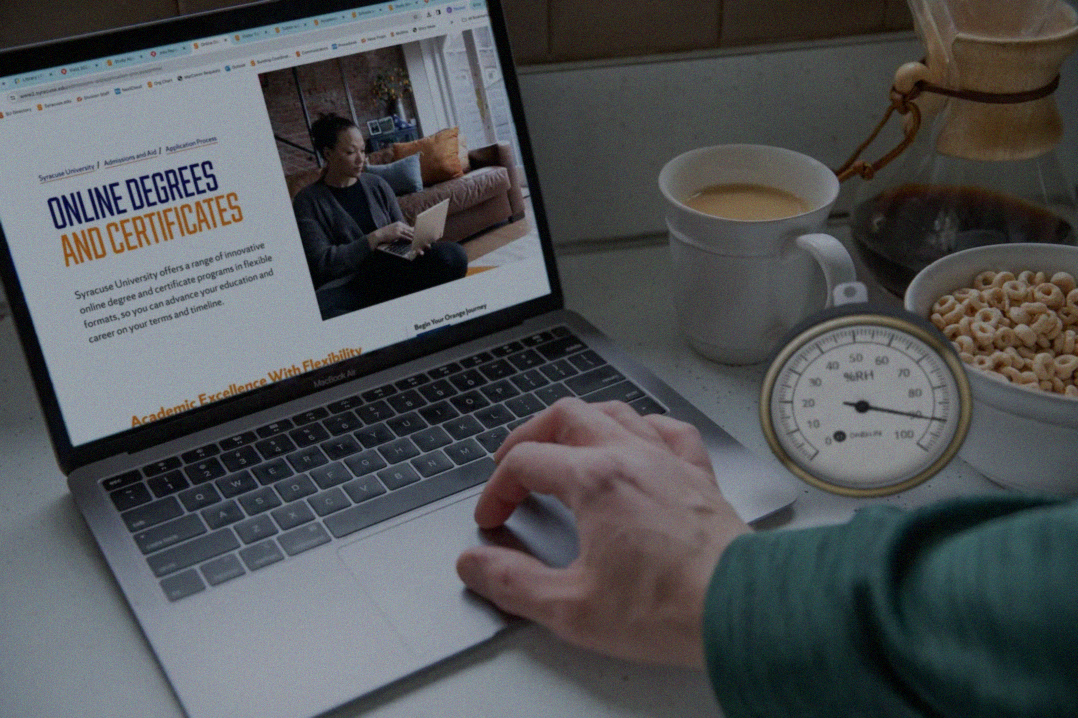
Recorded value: 90 %
